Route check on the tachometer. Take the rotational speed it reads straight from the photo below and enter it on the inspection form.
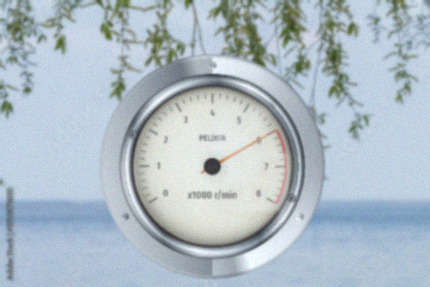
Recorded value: 6000 rpm
